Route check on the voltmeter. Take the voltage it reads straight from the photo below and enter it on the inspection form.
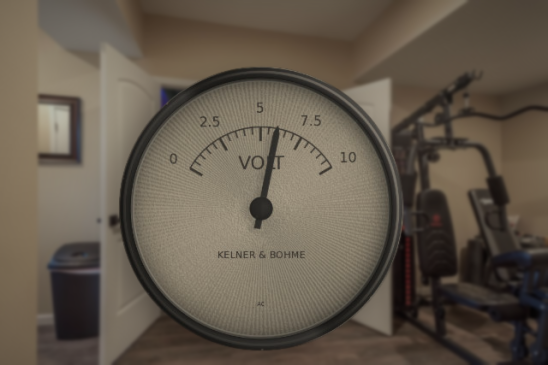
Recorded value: 6 V
